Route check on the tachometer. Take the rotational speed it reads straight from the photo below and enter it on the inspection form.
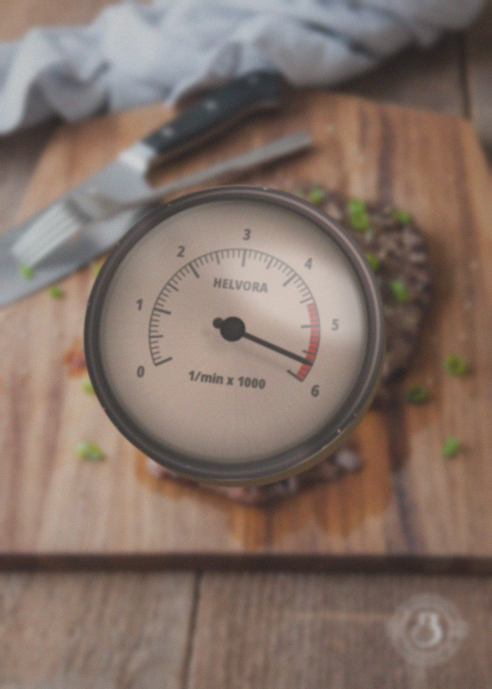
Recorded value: 5700 rpm
